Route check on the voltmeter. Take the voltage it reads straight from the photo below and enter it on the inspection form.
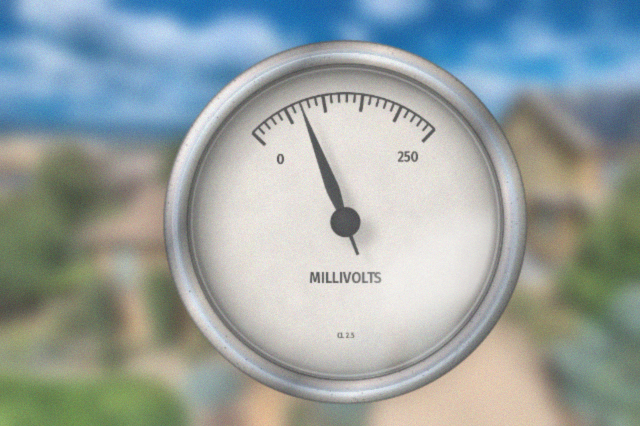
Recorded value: 70 mV
